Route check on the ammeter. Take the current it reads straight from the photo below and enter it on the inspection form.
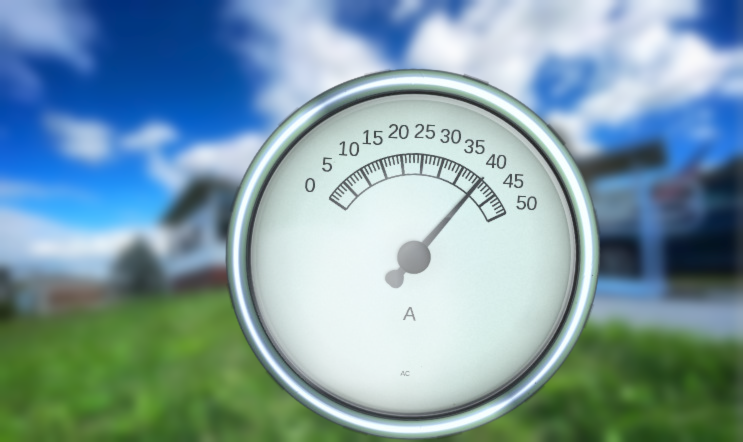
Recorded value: 40 A
